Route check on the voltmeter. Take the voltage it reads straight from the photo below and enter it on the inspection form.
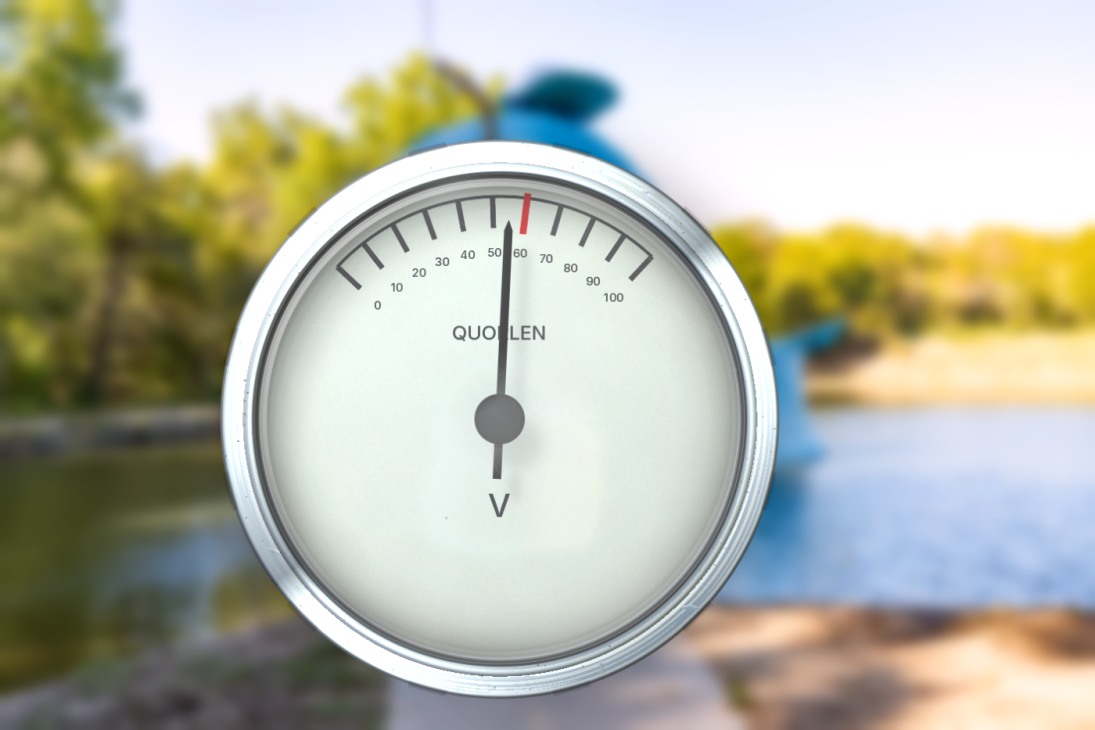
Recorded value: 55 V
